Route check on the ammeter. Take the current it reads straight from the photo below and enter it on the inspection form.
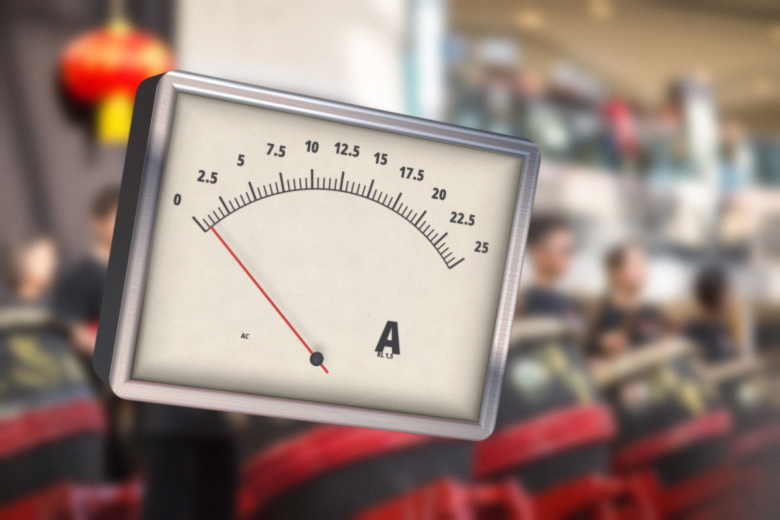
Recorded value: 0.5 A
